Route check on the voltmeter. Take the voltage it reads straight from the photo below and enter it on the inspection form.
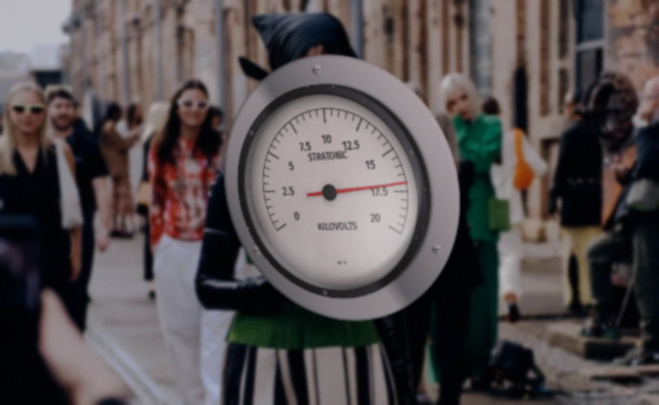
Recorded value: 17 kV
